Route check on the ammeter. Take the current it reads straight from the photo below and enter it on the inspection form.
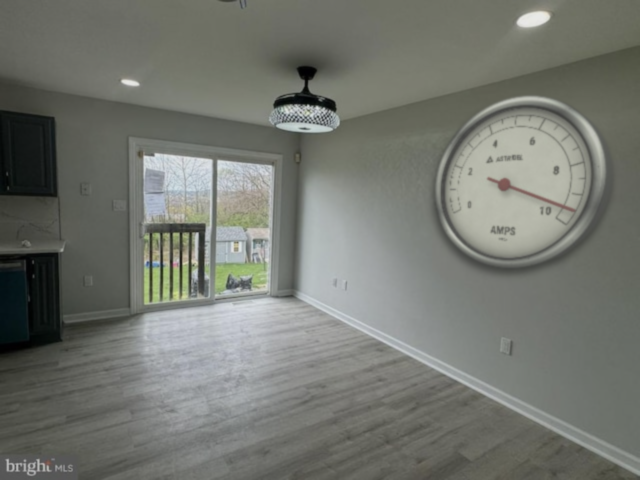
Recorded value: 9.5 A
